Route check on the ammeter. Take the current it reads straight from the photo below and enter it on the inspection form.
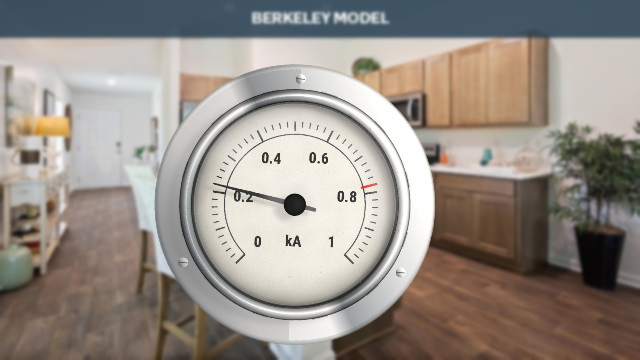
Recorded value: 0.22 kA
